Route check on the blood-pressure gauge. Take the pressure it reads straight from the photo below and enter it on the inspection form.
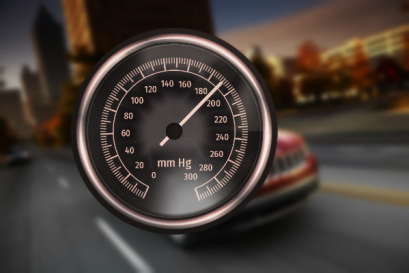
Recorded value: 190 mmHg
